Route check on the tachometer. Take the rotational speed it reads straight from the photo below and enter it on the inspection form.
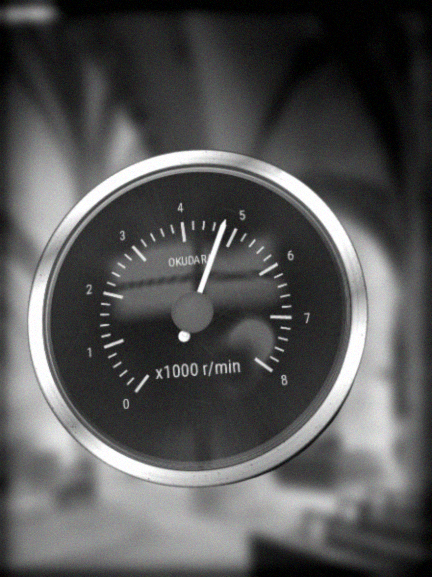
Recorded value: 4800 rpm
